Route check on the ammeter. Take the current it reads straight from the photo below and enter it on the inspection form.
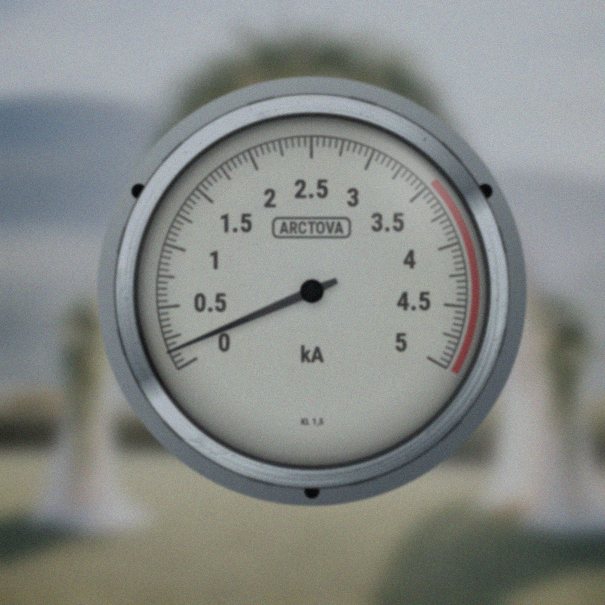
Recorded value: 0.15 kA
